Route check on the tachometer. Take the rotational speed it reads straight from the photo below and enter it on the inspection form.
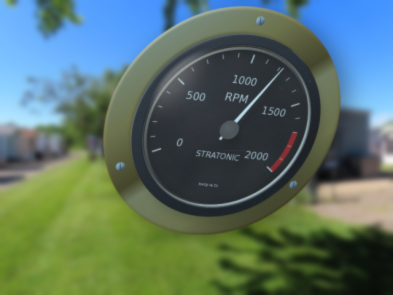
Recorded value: 1200 rpm
